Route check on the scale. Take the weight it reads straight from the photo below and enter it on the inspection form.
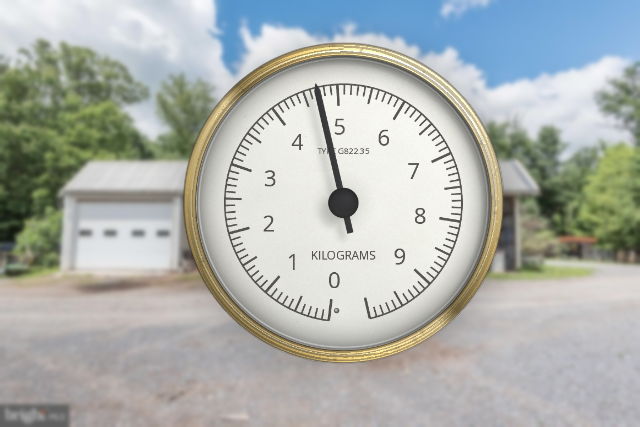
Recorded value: 4.7 kg
